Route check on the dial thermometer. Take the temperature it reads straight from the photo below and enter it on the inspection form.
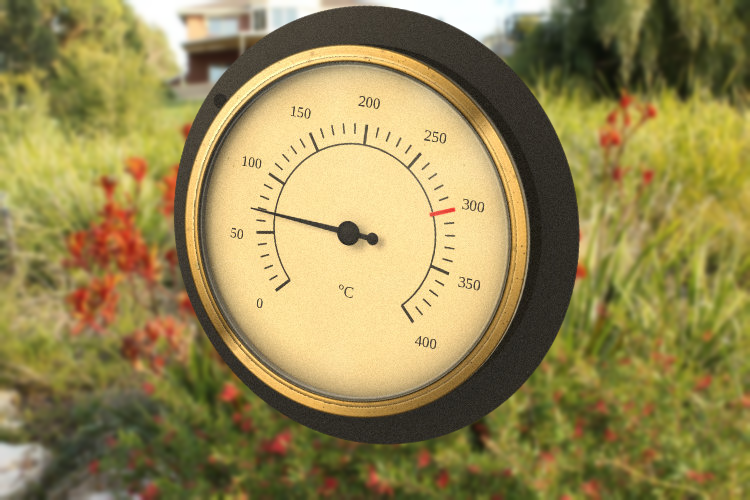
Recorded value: 70 °C
